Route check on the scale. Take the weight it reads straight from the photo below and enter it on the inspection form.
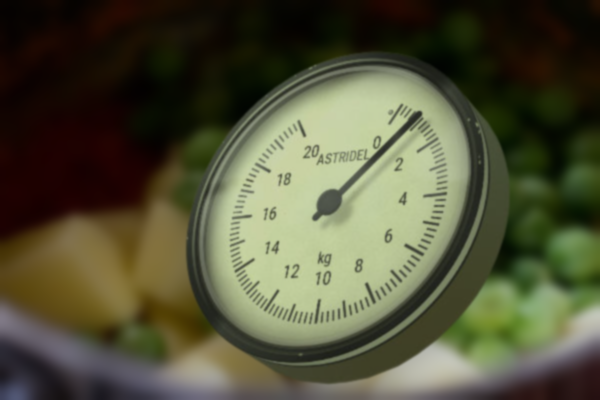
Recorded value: 1 kg
